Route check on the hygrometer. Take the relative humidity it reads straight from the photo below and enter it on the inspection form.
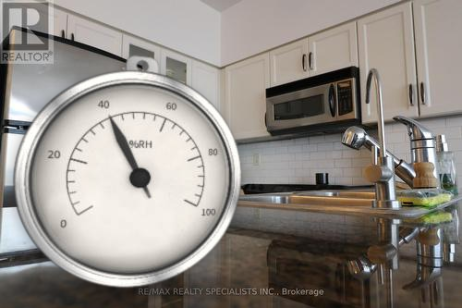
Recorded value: 40 %
